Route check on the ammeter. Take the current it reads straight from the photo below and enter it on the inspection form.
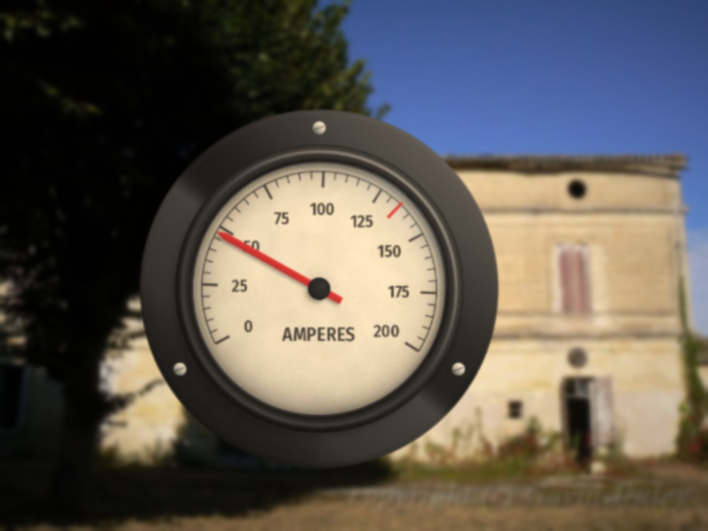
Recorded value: 47.5 A
